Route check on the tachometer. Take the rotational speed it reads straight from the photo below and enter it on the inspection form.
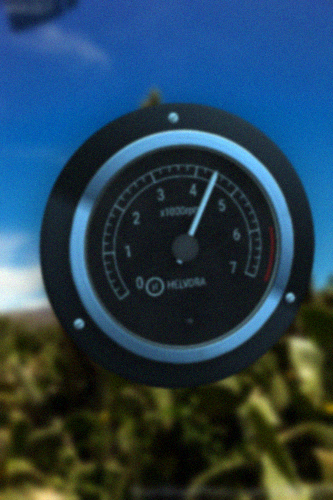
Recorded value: 4400 rpm
